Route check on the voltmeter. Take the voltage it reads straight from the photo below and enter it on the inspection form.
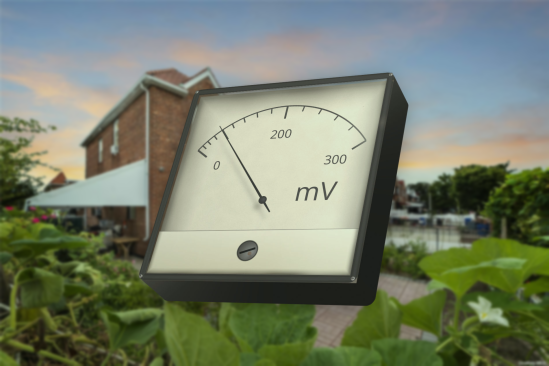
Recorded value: 100 mV
